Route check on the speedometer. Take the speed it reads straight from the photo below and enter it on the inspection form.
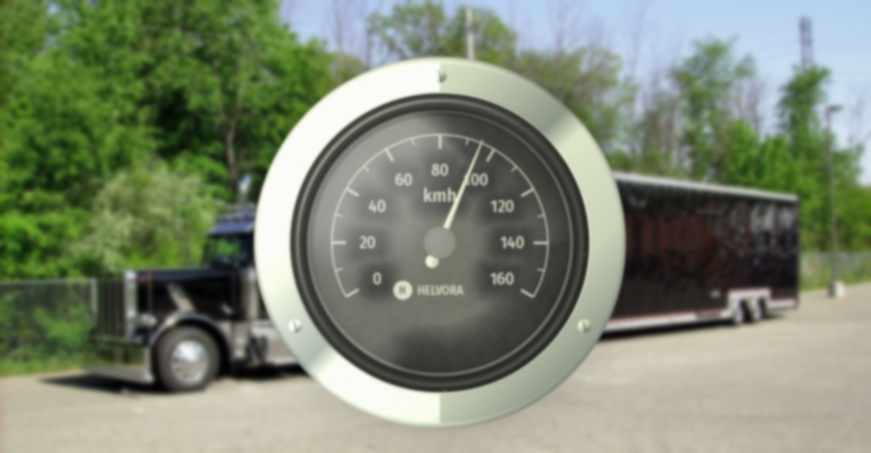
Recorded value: 95 km/h
